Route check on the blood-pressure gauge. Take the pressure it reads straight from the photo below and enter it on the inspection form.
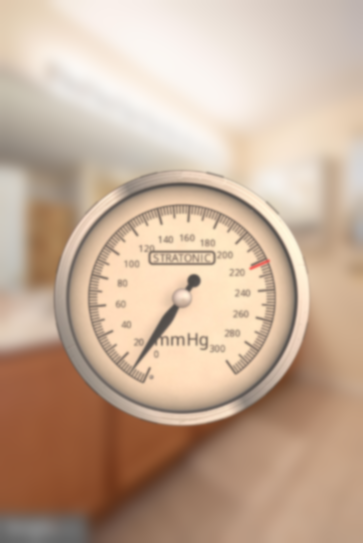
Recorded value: 10 mmHg
